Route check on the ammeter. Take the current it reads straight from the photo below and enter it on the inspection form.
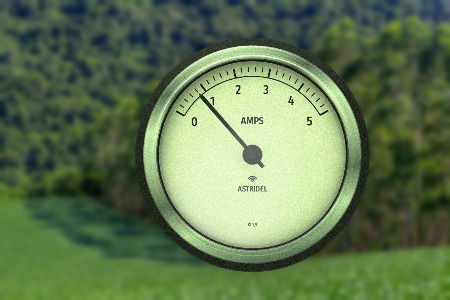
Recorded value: 0.8 A
